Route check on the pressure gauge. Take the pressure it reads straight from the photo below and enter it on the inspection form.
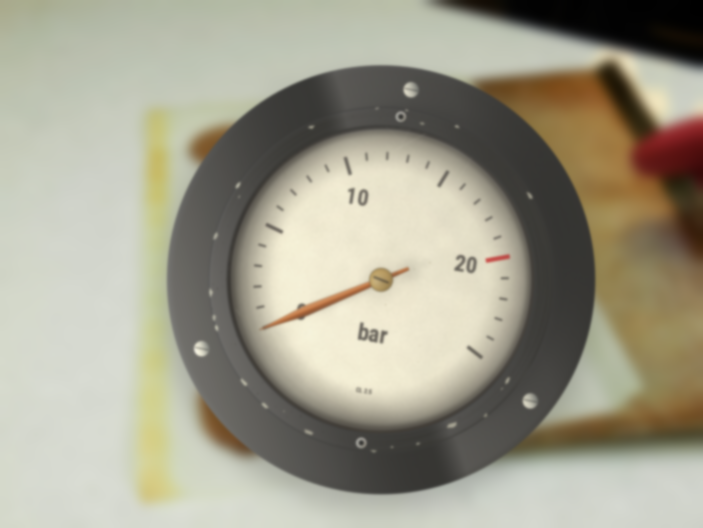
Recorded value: 0 bar
